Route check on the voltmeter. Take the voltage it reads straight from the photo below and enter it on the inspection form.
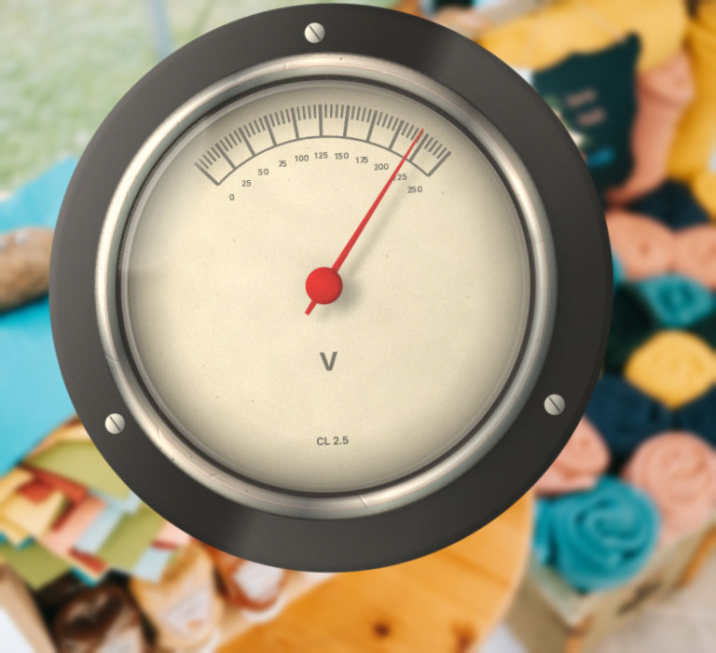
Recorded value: 220 V
